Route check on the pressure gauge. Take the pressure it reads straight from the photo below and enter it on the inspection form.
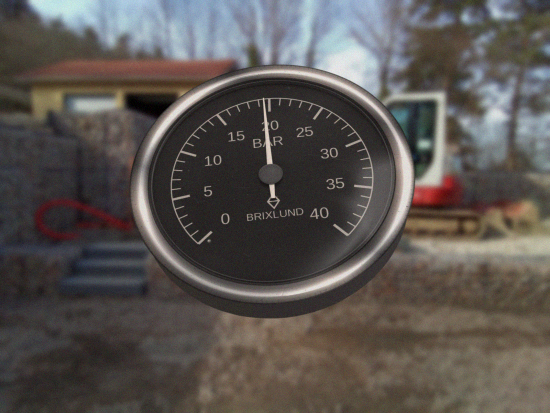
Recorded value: 19.5 bar
